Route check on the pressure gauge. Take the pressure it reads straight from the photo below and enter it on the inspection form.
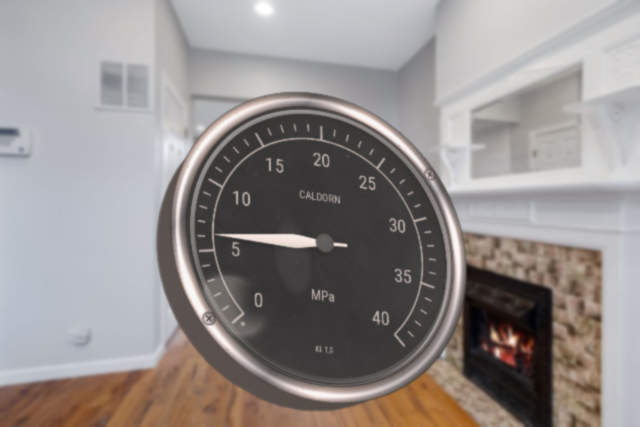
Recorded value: 6 MPa
